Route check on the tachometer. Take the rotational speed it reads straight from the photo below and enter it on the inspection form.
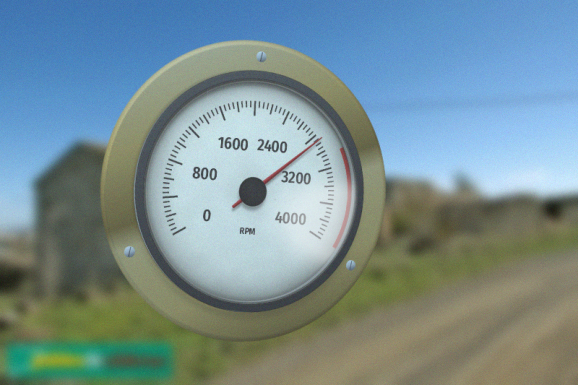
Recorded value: 2850 rpm
